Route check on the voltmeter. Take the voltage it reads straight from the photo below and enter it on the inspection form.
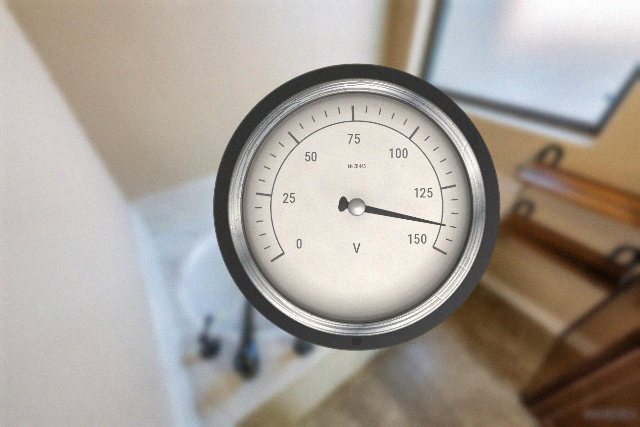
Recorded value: 140 V
